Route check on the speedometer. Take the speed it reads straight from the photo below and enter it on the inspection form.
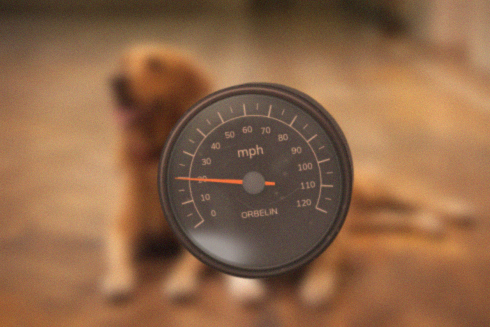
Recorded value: 20 mph
